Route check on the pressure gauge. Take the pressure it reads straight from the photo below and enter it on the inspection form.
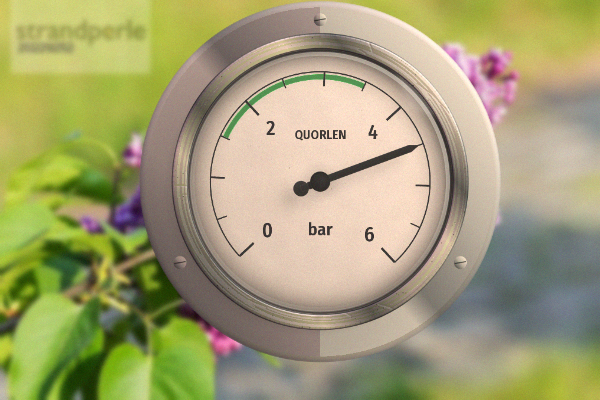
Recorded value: 4.5 bar
